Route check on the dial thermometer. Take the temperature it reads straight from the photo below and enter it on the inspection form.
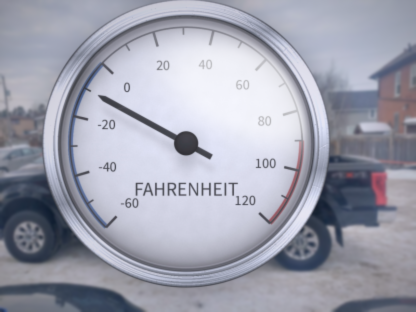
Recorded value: -10 °F
